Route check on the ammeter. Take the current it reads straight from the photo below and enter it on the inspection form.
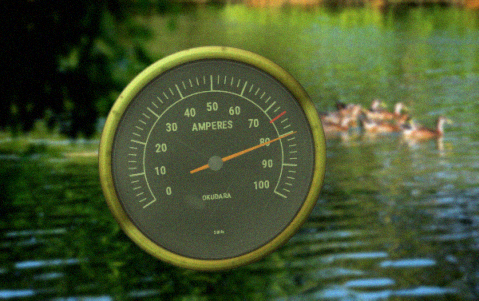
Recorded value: 80 A
